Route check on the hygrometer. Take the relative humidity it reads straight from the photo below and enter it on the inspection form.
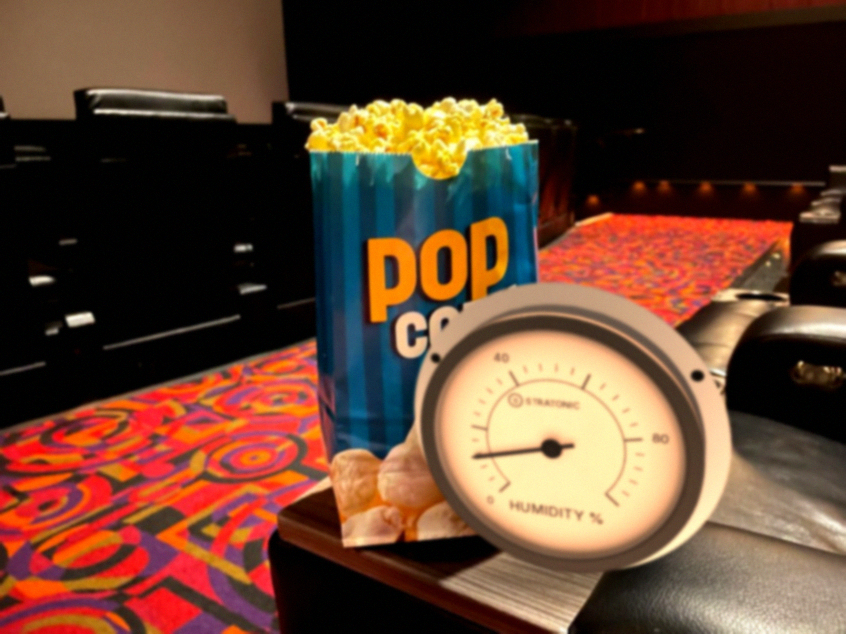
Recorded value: 12 %
